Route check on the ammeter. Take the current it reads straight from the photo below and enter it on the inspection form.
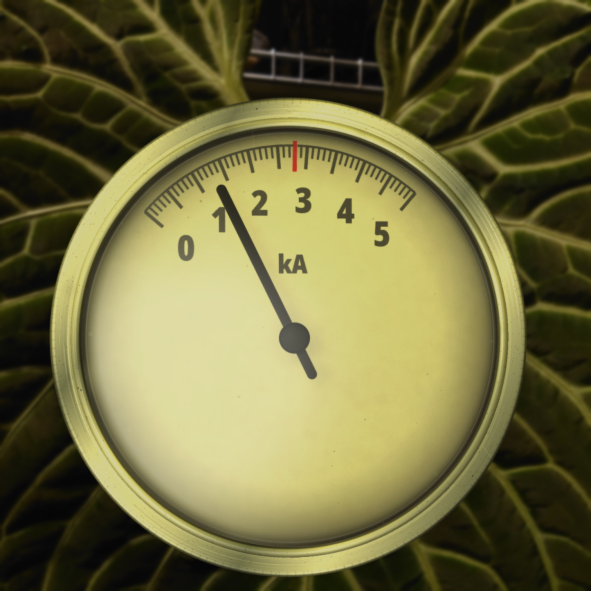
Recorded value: 1.3 kA
